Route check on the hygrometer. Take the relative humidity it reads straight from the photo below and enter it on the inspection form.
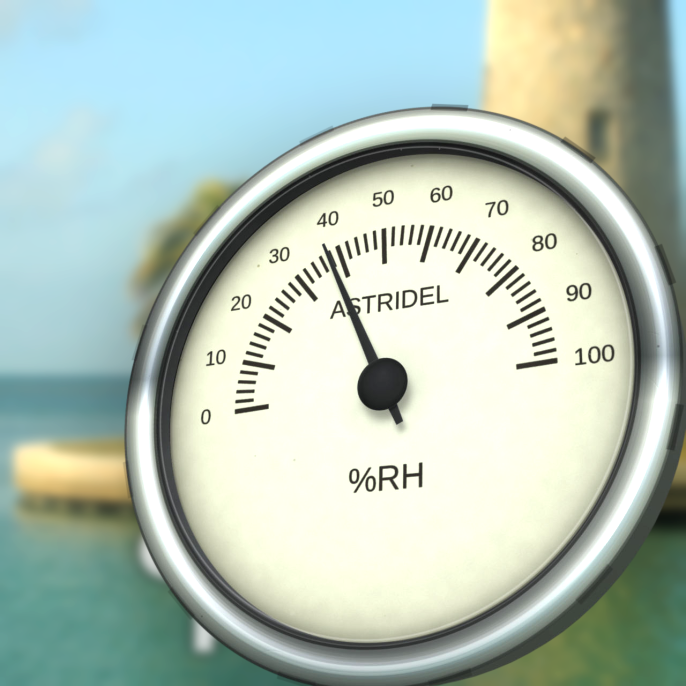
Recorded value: 38 %
